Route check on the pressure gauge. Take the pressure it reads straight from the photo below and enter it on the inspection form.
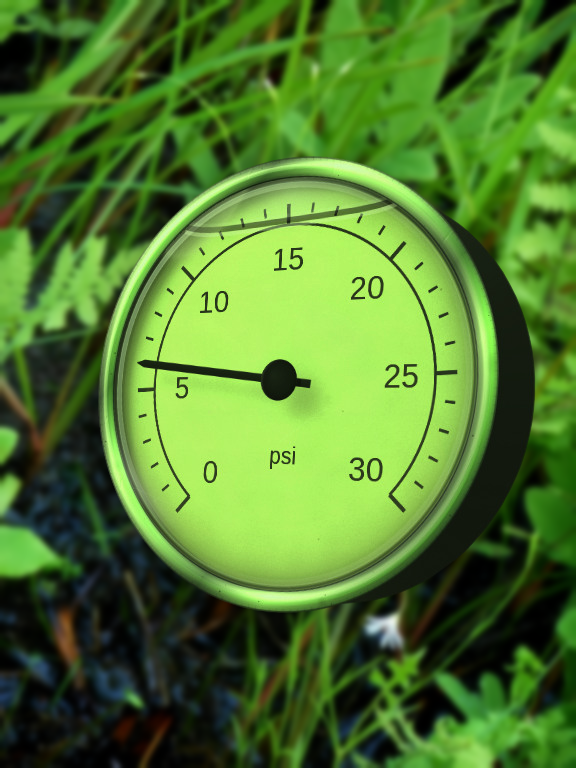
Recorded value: 6 psi
